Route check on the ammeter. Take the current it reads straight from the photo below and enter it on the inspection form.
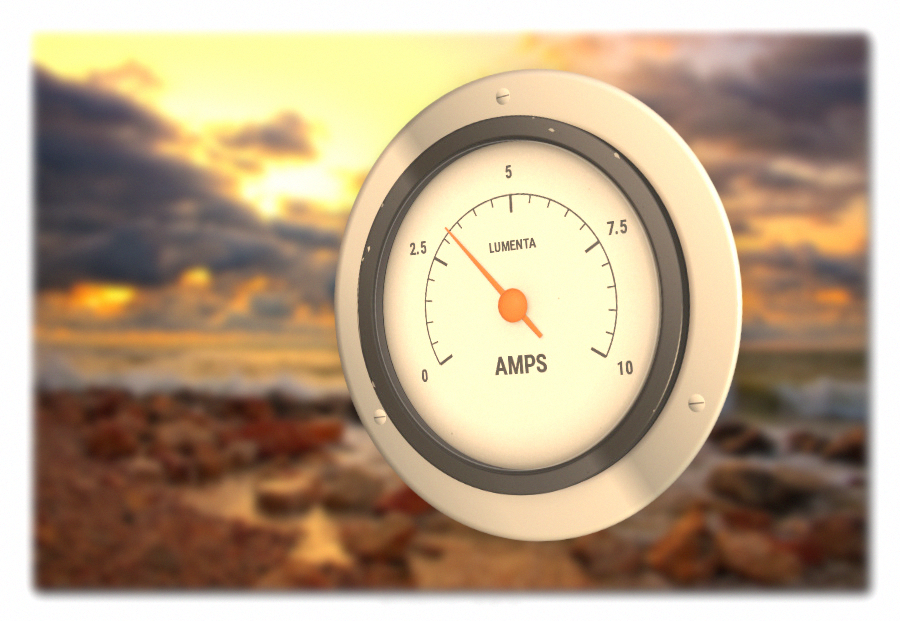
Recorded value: 3.25 A
